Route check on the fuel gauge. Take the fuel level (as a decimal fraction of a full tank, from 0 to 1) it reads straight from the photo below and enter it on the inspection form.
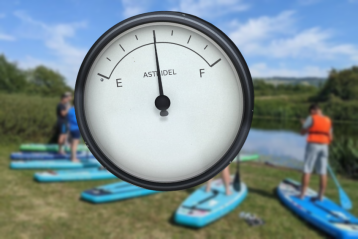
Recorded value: 0.5
